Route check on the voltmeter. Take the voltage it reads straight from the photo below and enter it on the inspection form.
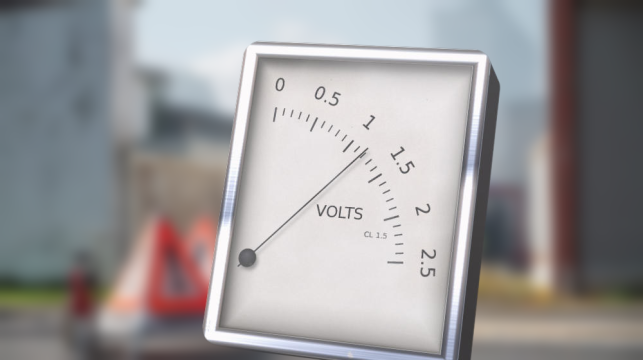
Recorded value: 1.2 V
